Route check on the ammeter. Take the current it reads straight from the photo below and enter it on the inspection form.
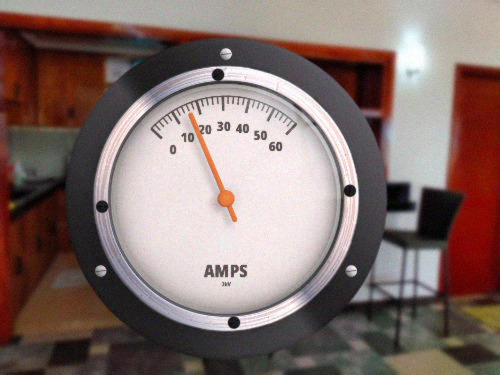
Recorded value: 16 A
